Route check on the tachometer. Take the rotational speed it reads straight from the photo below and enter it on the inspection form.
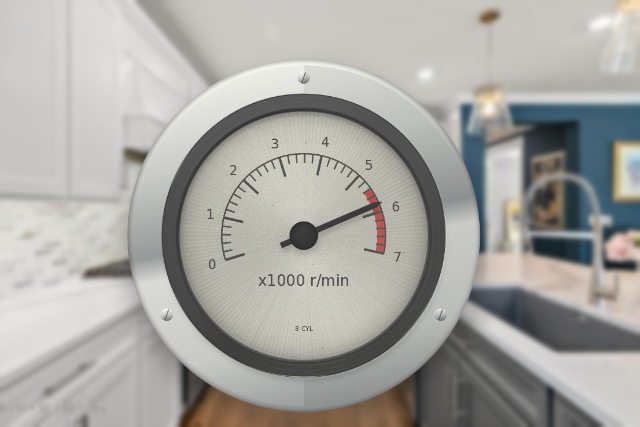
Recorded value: 5800 rpm
